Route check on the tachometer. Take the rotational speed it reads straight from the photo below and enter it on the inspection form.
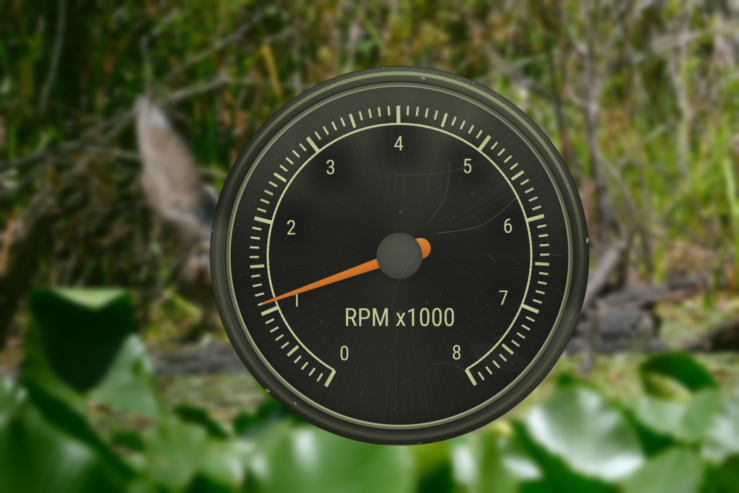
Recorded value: 1100 rpm
